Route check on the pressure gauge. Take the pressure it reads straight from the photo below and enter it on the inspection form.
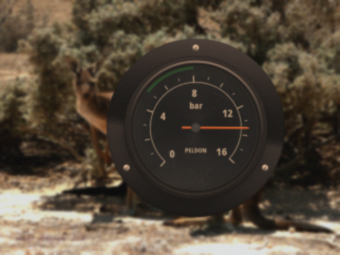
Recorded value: 13.5 bar
